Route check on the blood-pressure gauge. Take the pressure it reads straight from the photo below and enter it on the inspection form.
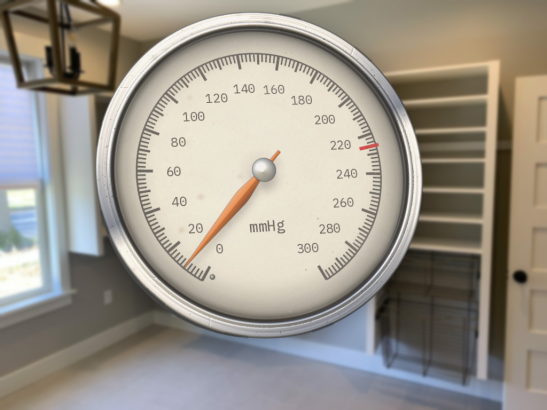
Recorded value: 10 mmHg
